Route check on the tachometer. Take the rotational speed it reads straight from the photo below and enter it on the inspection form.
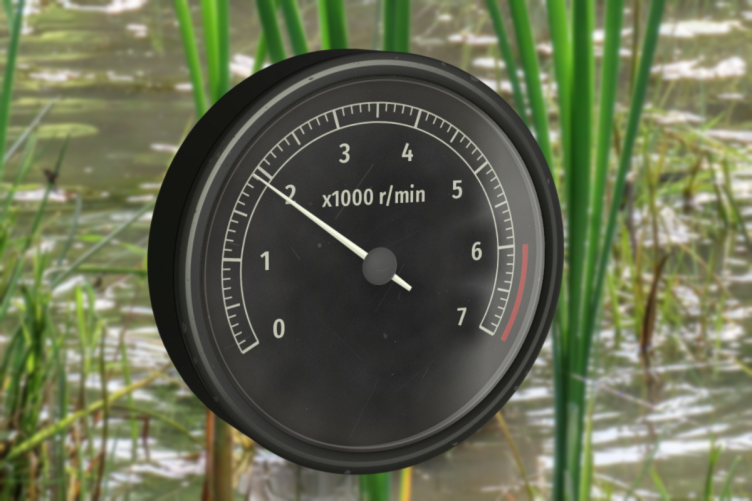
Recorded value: 1900 rpm
